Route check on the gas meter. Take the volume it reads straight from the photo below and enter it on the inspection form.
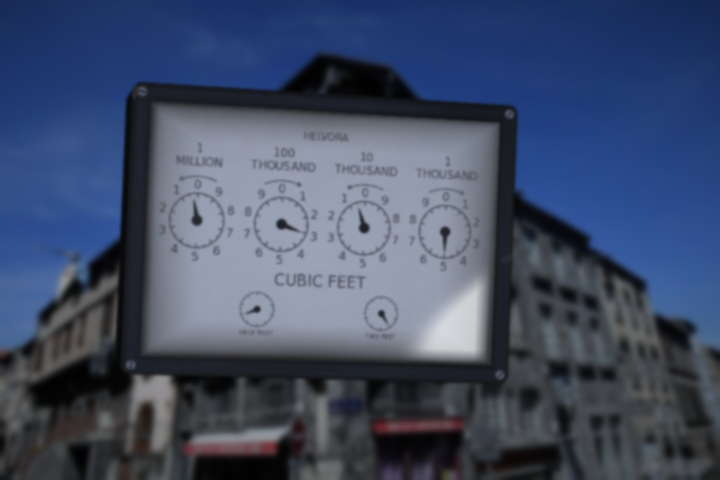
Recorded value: 30500 ft³
